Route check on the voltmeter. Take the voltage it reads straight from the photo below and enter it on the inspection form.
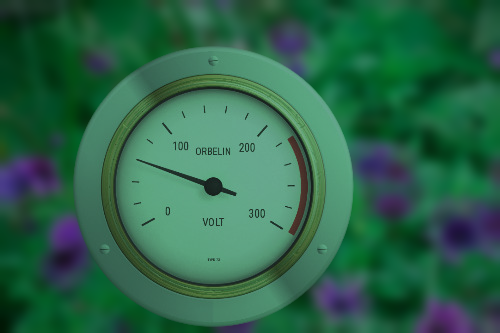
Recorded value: 60 V
